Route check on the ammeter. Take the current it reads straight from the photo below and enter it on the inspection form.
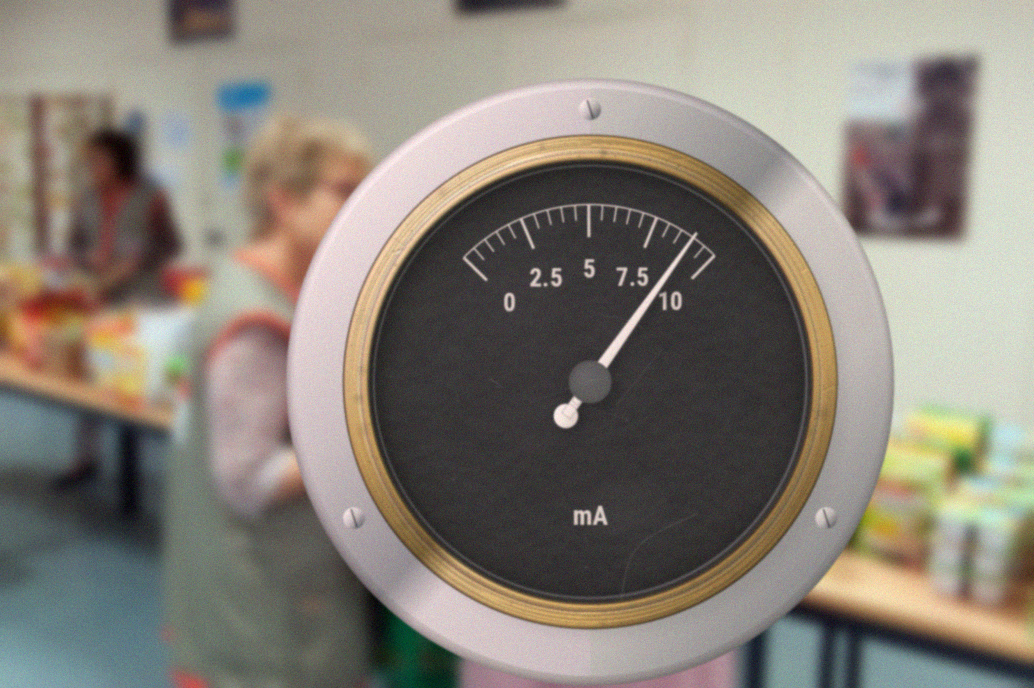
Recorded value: 9 mA
